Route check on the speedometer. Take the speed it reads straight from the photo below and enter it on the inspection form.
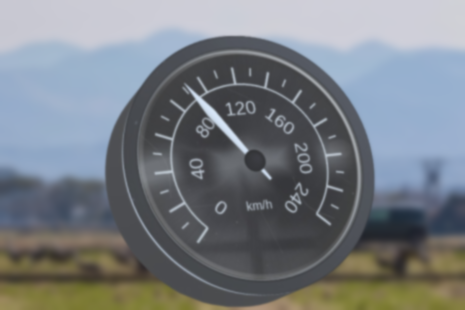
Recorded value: 90 km/h
